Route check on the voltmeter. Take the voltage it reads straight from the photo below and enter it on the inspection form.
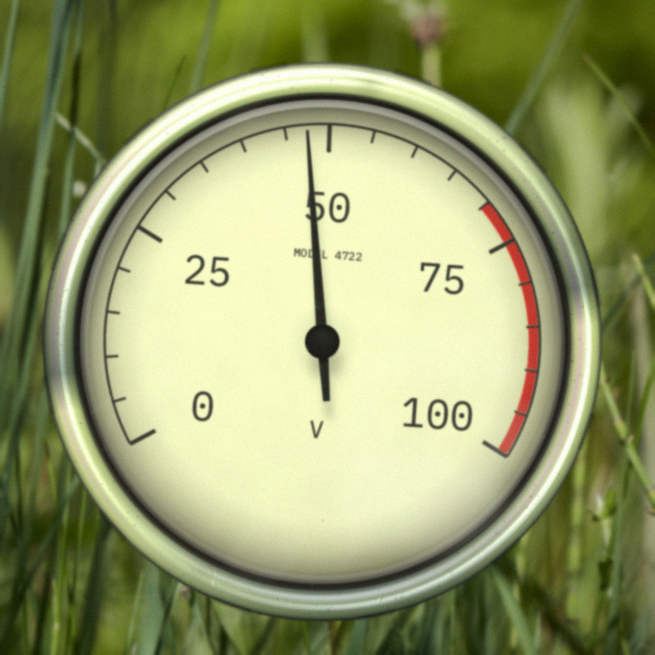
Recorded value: 47.5 V
